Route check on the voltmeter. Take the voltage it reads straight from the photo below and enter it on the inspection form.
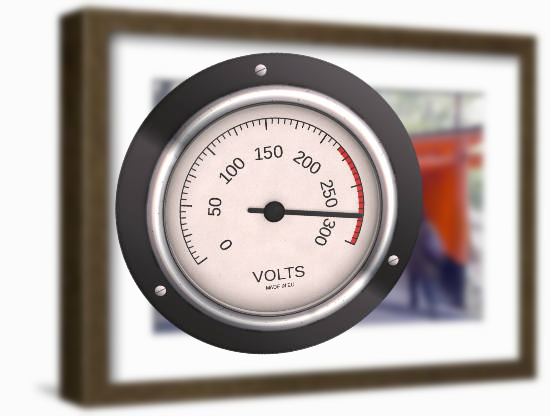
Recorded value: 275 V
